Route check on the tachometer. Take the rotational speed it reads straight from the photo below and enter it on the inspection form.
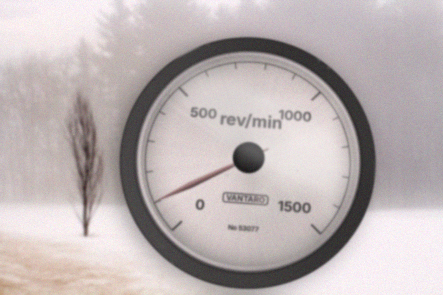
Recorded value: 100 rpm
